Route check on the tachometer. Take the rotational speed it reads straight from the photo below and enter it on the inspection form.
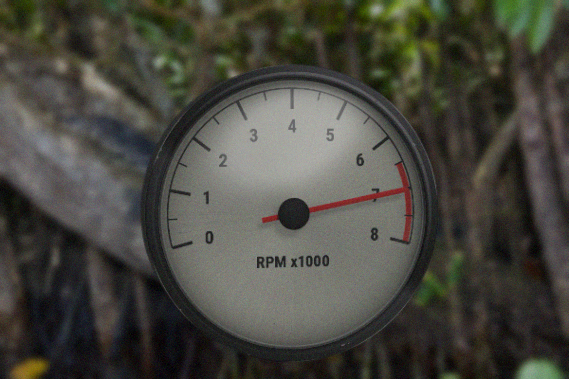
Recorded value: 7000 rpm
